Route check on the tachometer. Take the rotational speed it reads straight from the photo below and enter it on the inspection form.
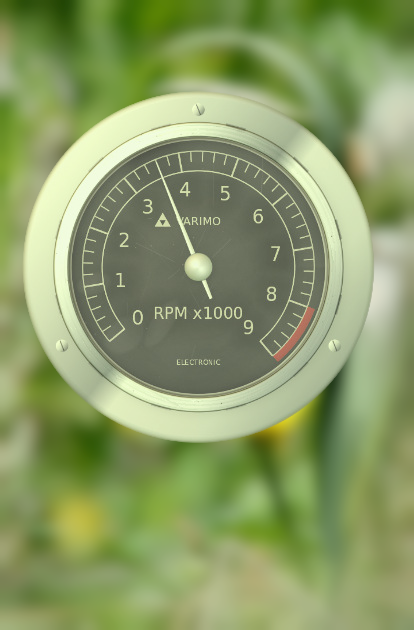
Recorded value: 3600 rpm
